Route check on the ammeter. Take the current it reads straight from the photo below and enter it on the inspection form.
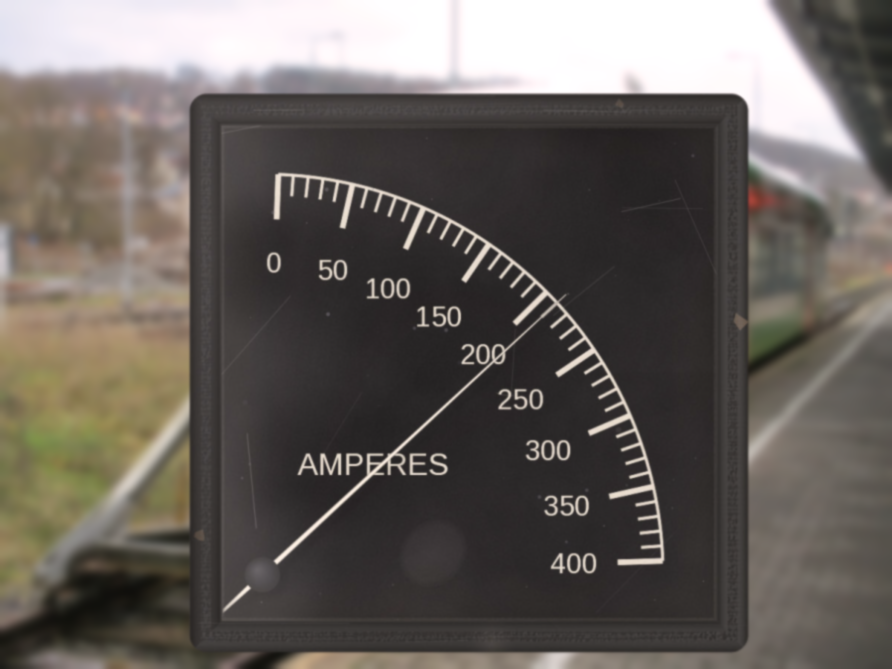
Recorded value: 210 A
